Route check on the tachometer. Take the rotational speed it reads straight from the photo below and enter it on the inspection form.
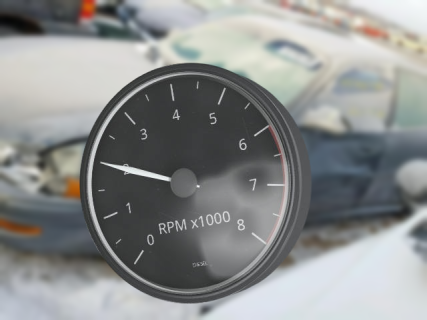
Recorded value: 2000 rpm
